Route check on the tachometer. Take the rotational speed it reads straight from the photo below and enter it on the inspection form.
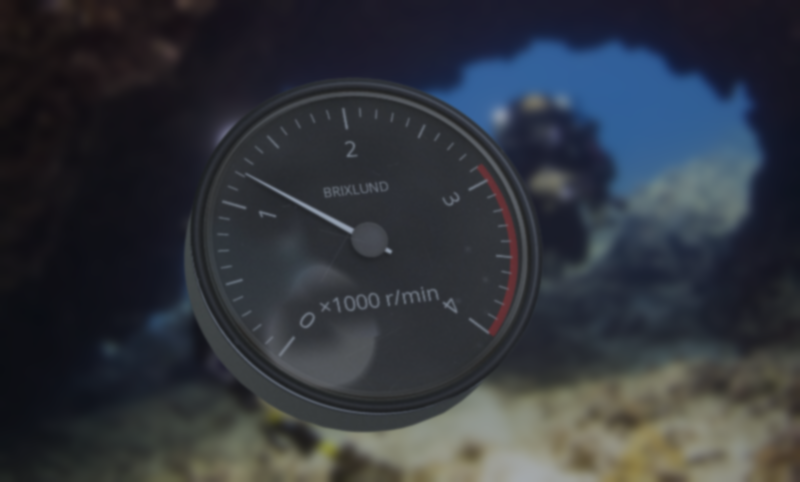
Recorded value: 1200 rpm
